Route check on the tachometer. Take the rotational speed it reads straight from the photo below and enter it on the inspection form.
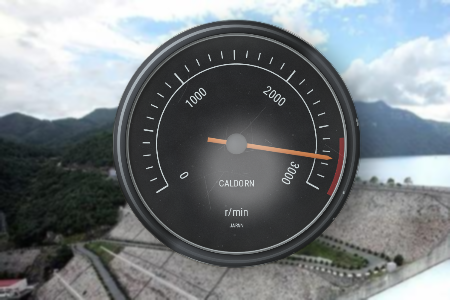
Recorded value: 2750 rpm
